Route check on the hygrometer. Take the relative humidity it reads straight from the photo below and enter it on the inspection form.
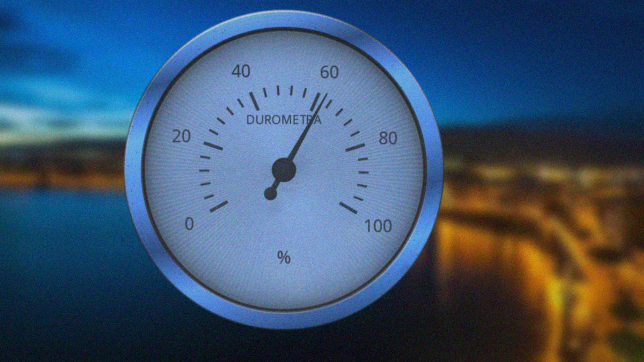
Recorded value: 62 %
